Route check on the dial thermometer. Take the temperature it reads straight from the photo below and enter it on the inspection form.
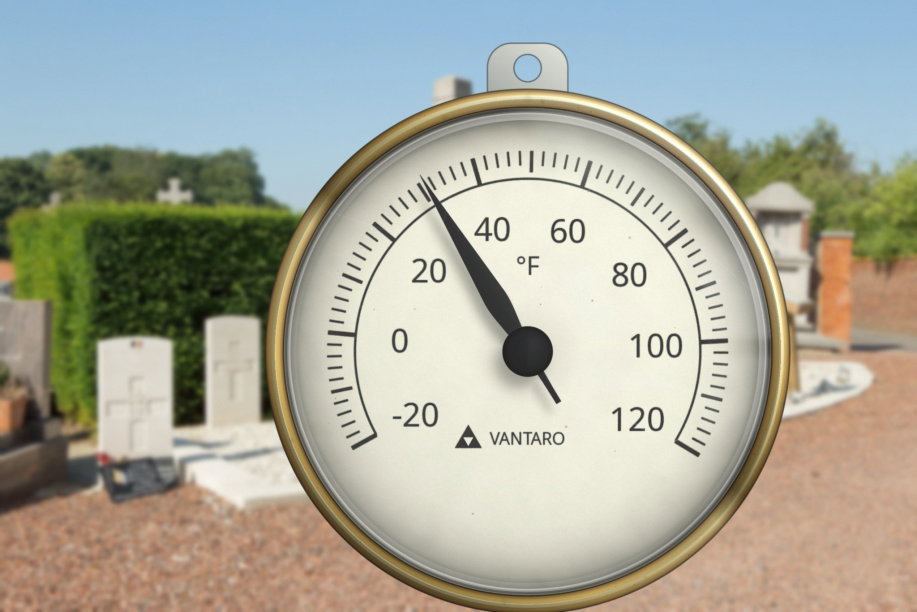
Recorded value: 31 °F
